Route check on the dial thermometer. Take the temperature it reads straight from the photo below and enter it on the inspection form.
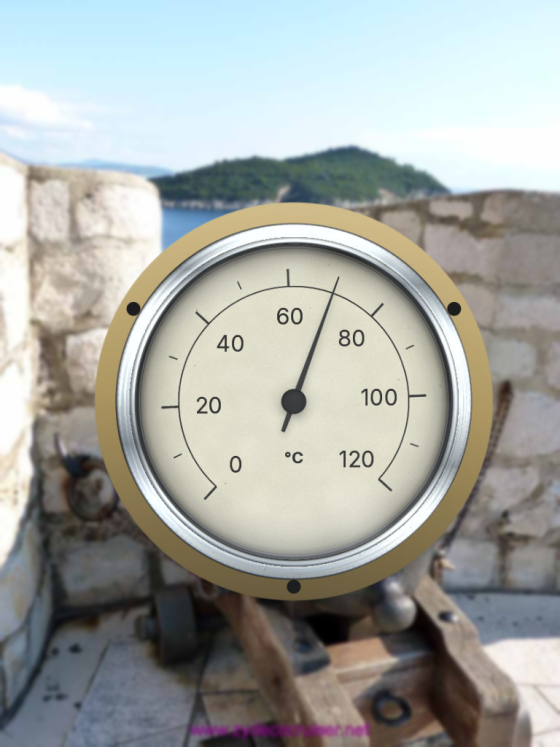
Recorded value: 70 °C
